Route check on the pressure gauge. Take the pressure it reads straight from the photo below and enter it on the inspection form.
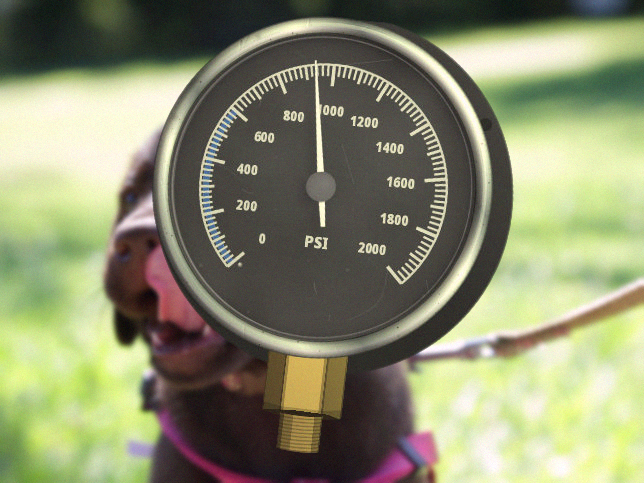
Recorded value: 940 psi
